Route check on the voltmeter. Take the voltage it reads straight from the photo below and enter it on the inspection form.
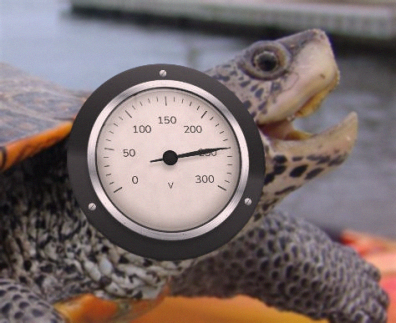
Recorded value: 250 V
